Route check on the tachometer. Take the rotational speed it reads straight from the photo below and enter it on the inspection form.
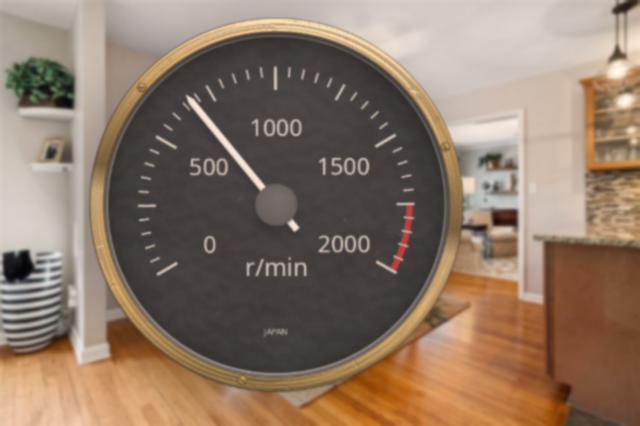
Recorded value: 675 rpm
